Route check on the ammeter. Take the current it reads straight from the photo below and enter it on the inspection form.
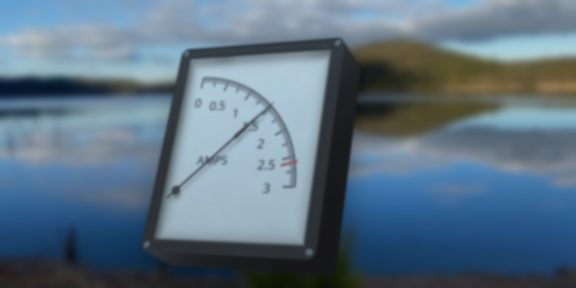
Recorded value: 1.5 A
